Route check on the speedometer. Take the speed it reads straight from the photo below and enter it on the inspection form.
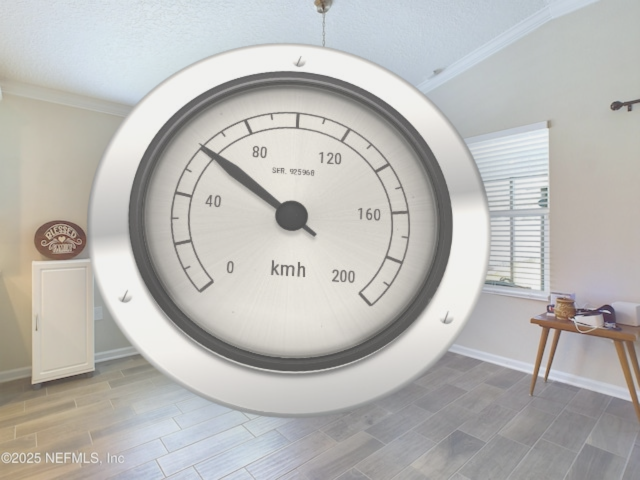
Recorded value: 60 km/h
